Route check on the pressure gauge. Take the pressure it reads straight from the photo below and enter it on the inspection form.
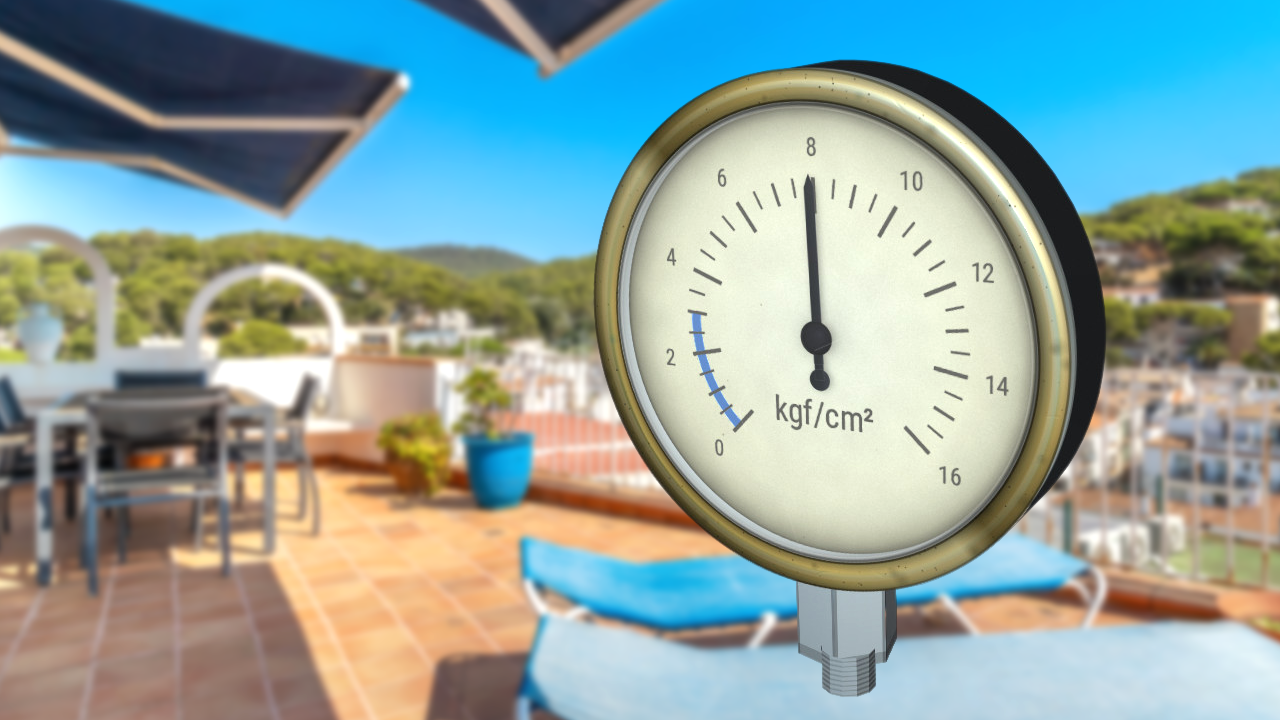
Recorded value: 8 kg/cm²
